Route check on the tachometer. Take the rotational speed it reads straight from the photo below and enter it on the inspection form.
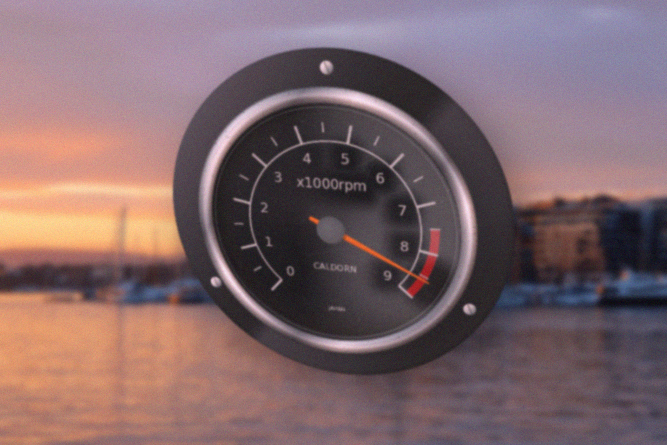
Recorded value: 8500 rpm
